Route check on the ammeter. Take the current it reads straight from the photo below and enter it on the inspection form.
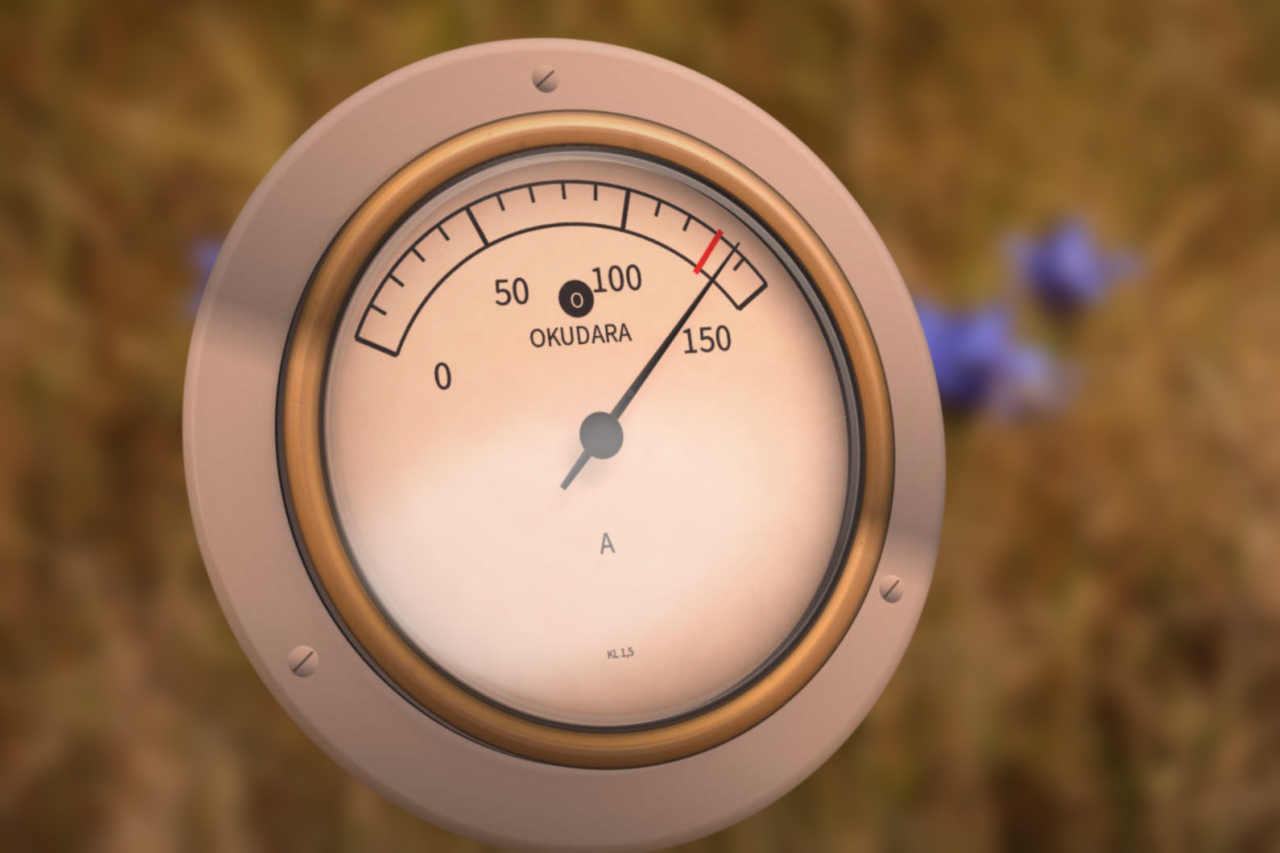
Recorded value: 135 A
